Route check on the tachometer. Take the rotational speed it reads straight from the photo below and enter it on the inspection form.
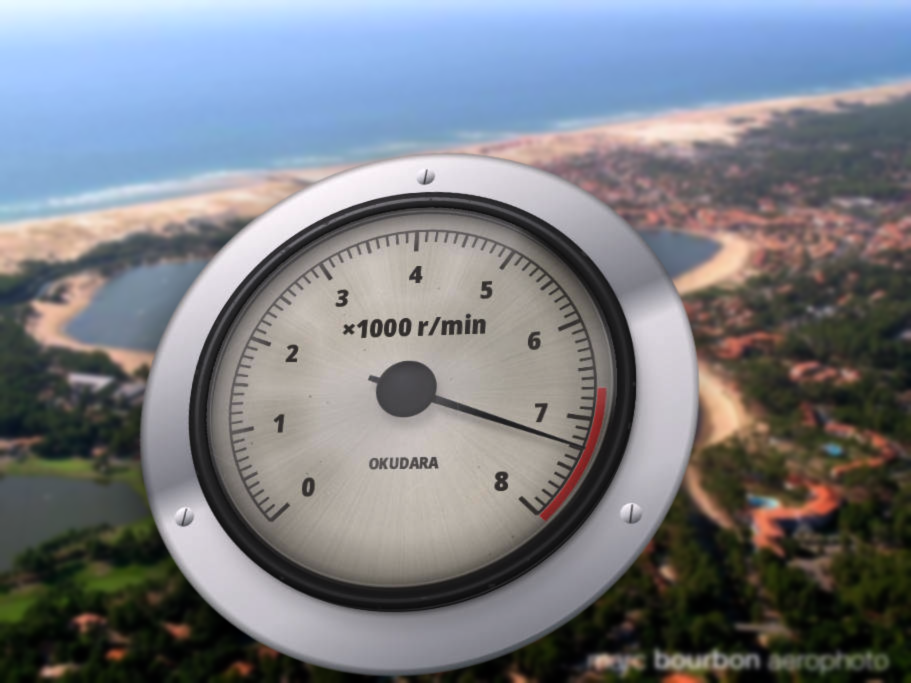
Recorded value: 7300 rpm
